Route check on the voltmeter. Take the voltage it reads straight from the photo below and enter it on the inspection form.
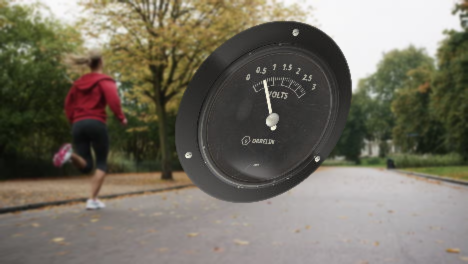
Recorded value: 0.5 V
